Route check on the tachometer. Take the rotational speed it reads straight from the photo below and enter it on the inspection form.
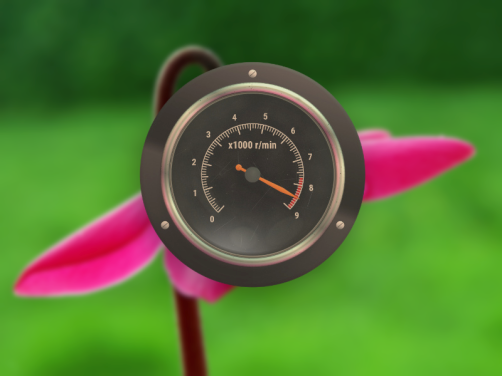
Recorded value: 8500 rpm
